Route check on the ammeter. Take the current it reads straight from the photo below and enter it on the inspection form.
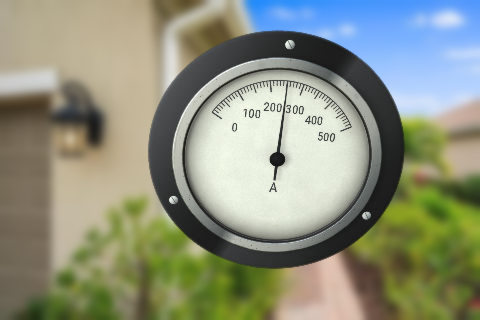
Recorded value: 250 A
